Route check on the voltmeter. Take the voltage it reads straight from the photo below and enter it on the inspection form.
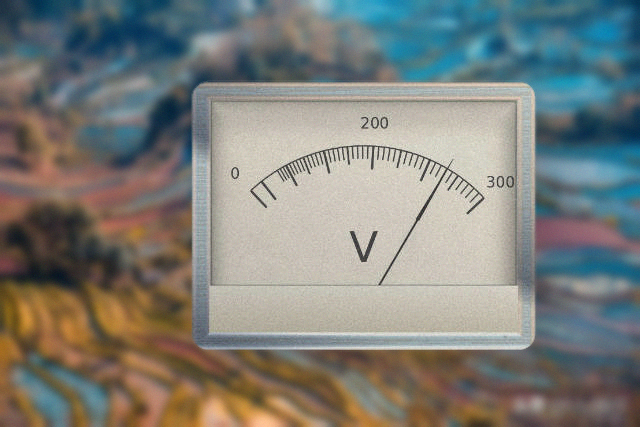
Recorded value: 265 V
